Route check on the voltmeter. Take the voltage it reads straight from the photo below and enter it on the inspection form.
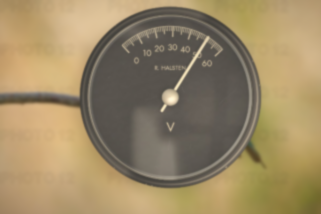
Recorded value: 50 V
